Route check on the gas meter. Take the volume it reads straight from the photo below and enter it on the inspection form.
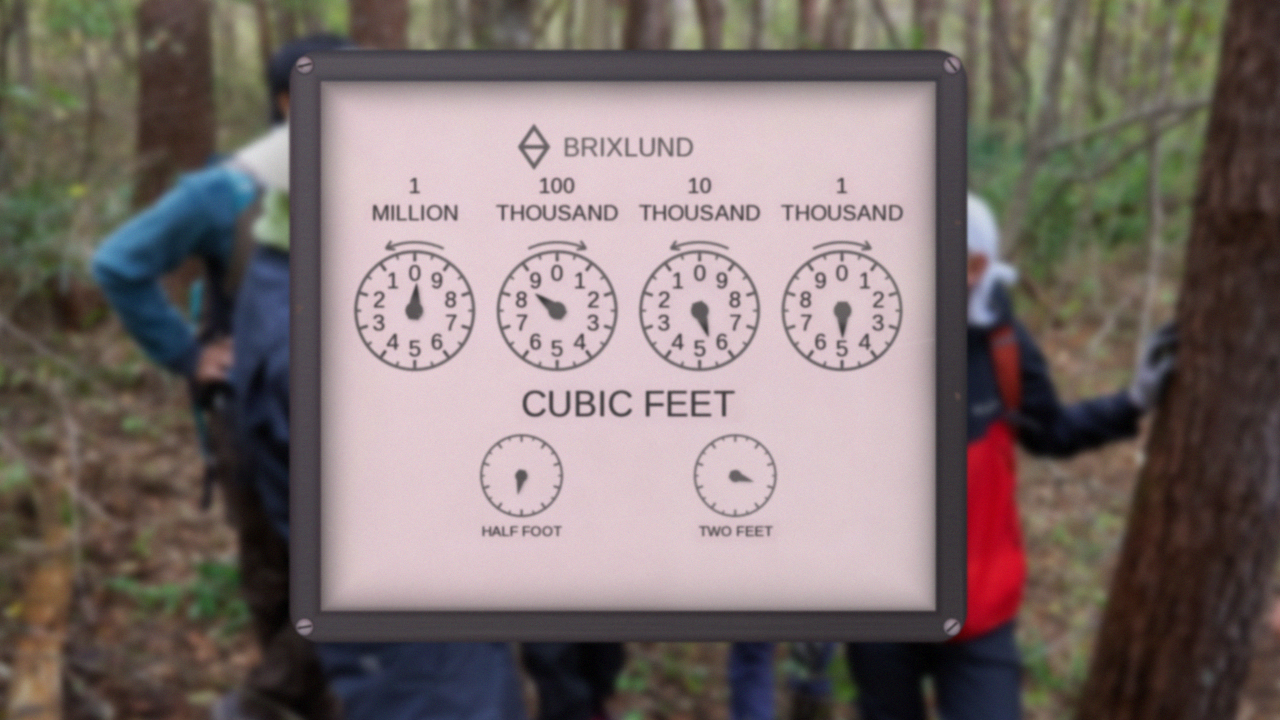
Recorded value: 985500 ft³
